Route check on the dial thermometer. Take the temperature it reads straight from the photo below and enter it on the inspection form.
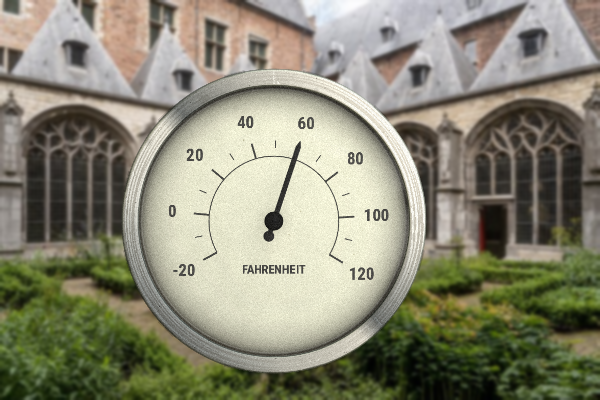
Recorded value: 60 °F
